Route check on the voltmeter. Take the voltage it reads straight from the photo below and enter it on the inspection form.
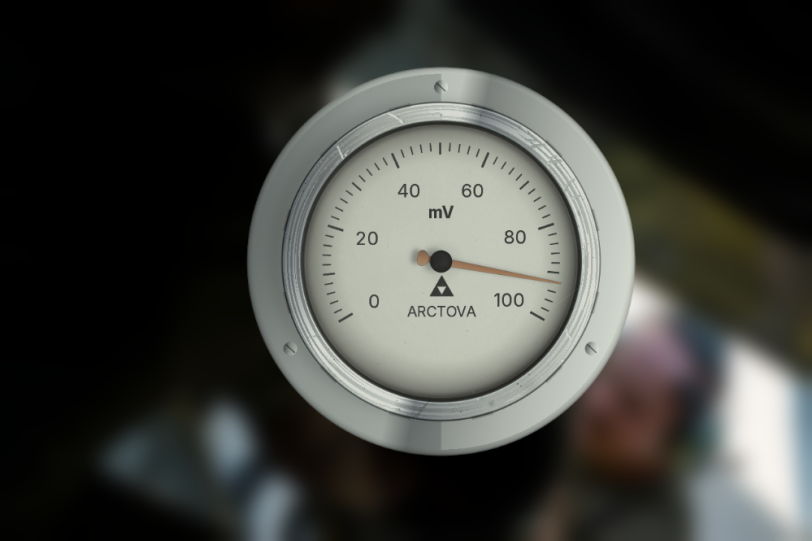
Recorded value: 92 mV
